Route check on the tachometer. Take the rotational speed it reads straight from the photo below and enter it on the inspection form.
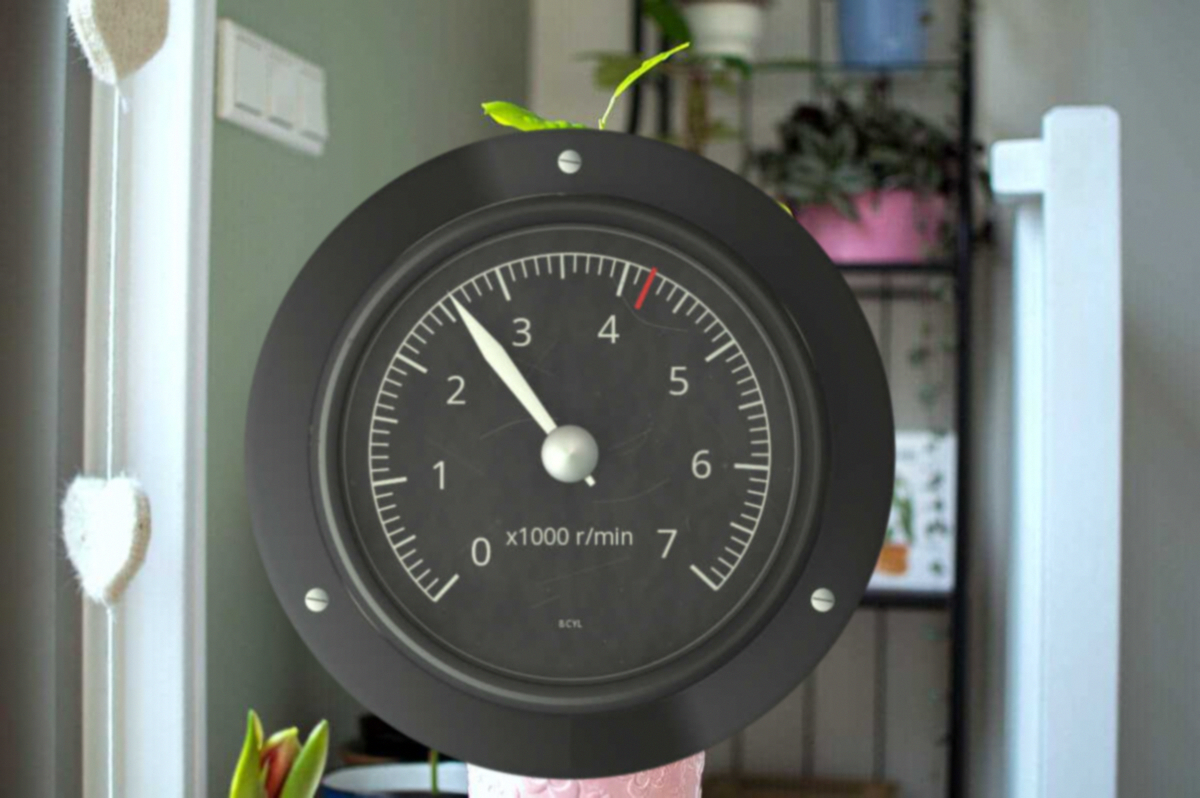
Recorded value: 2600 rpm
